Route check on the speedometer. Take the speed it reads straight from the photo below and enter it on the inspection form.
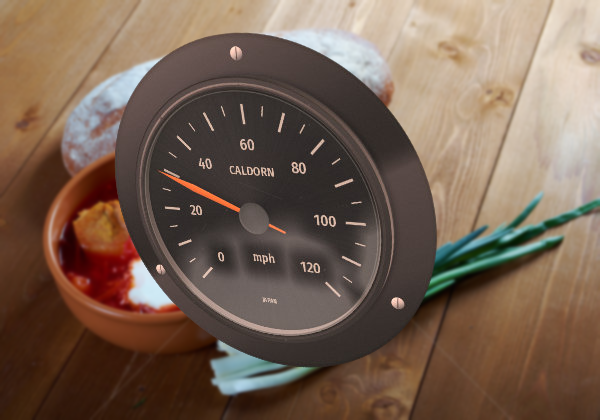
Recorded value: 30 mph
